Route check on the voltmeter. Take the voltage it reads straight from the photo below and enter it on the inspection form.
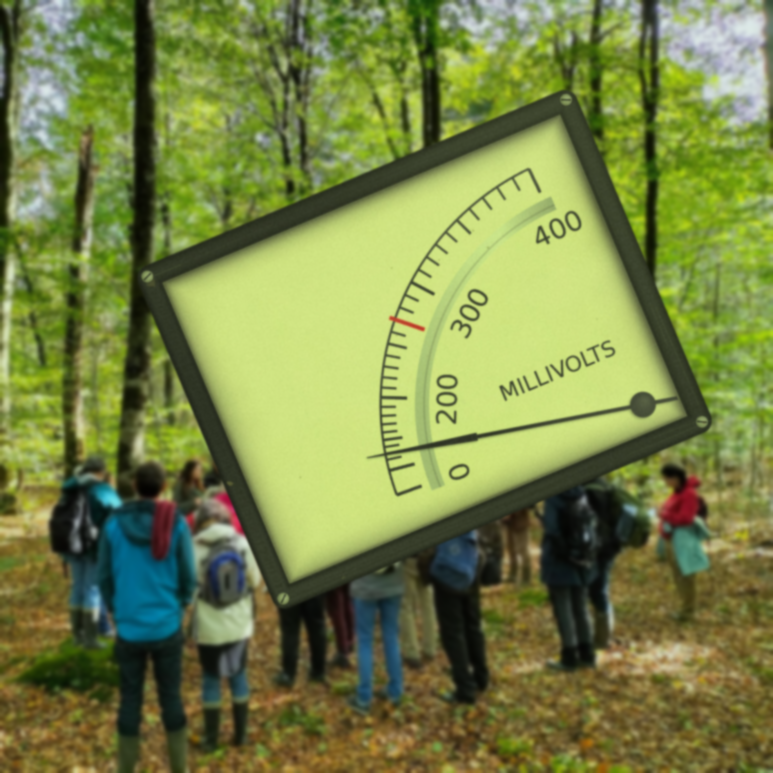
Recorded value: 130 mV
